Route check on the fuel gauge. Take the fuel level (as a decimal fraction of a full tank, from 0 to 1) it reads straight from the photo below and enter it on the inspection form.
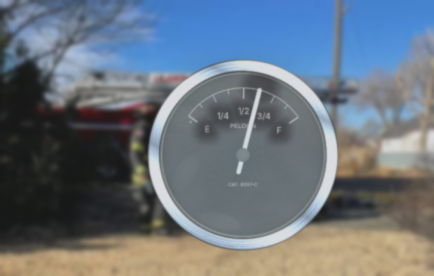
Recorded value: 0.625
